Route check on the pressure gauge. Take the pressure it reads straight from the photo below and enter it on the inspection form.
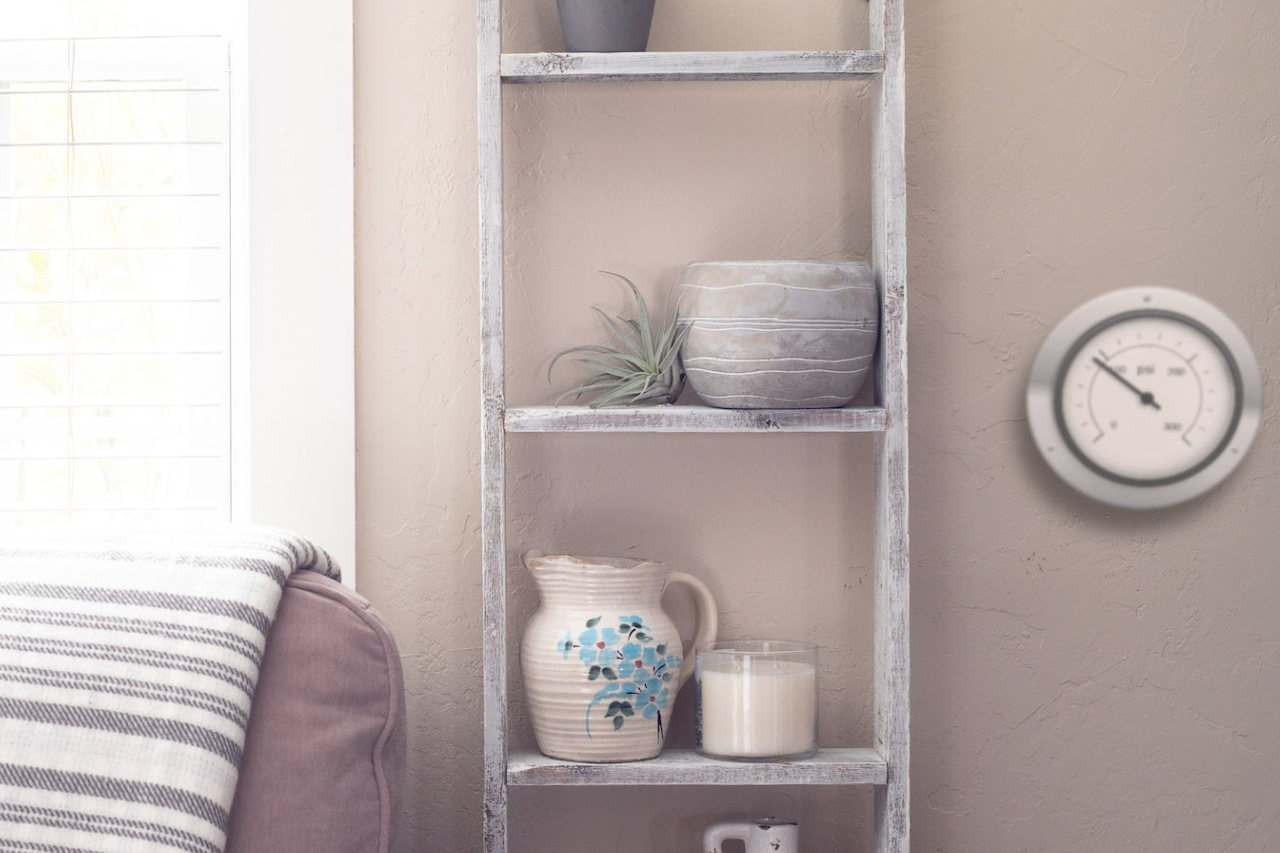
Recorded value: 90 psi
